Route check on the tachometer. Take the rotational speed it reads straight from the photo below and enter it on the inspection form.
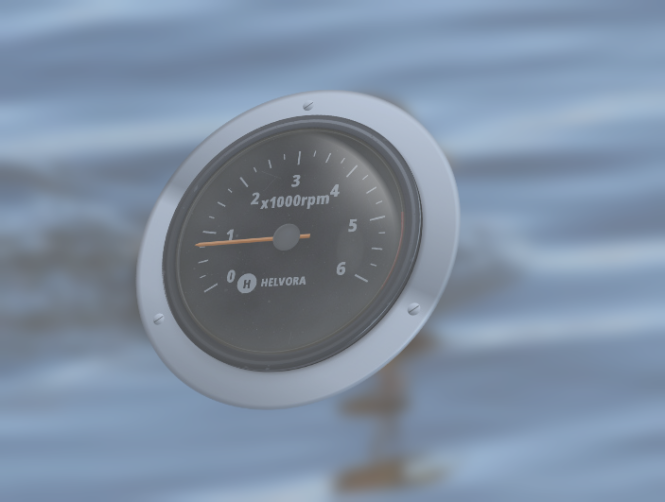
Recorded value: 750 rpm
